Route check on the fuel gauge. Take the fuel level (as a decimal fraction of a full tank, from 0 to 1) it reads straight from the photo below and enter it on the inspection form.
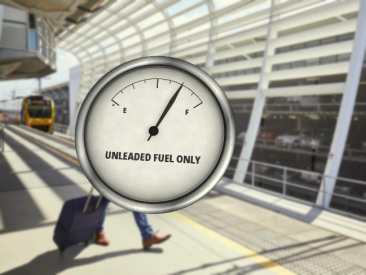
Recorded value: 0.75
